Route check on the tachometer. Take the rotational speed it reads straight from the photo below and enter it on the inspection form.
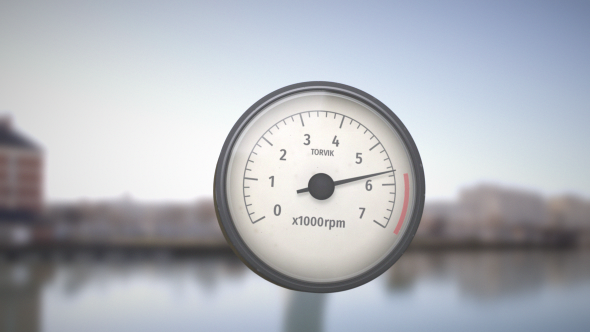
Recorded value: 5700 rpm
